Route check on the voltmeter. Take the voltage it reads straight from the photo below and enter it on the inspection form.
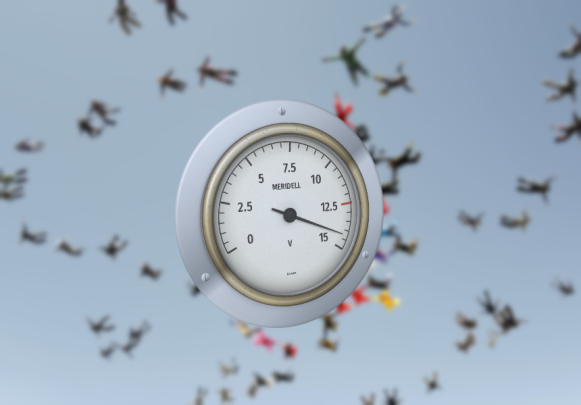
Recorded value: 14.25 V
